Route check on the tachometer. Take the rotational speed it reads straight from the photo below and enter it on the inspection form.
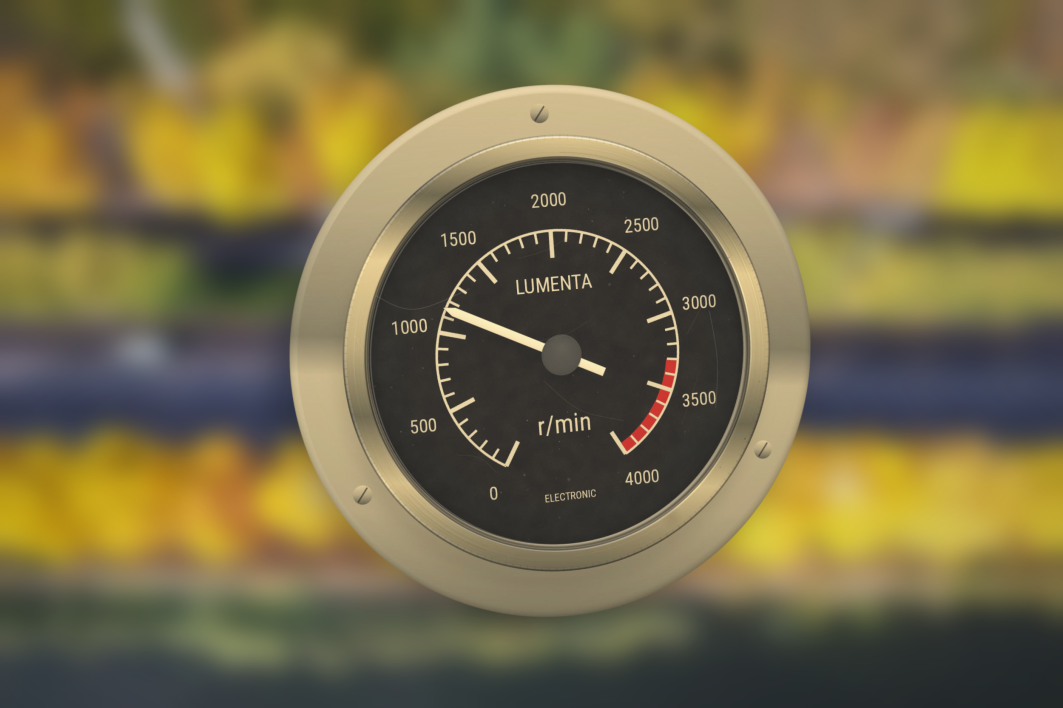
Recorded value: 1150 rpm
